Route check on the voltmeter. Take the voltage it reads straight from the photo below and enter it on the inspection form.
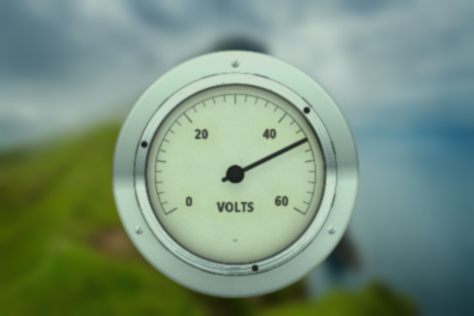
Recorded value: 46 V
